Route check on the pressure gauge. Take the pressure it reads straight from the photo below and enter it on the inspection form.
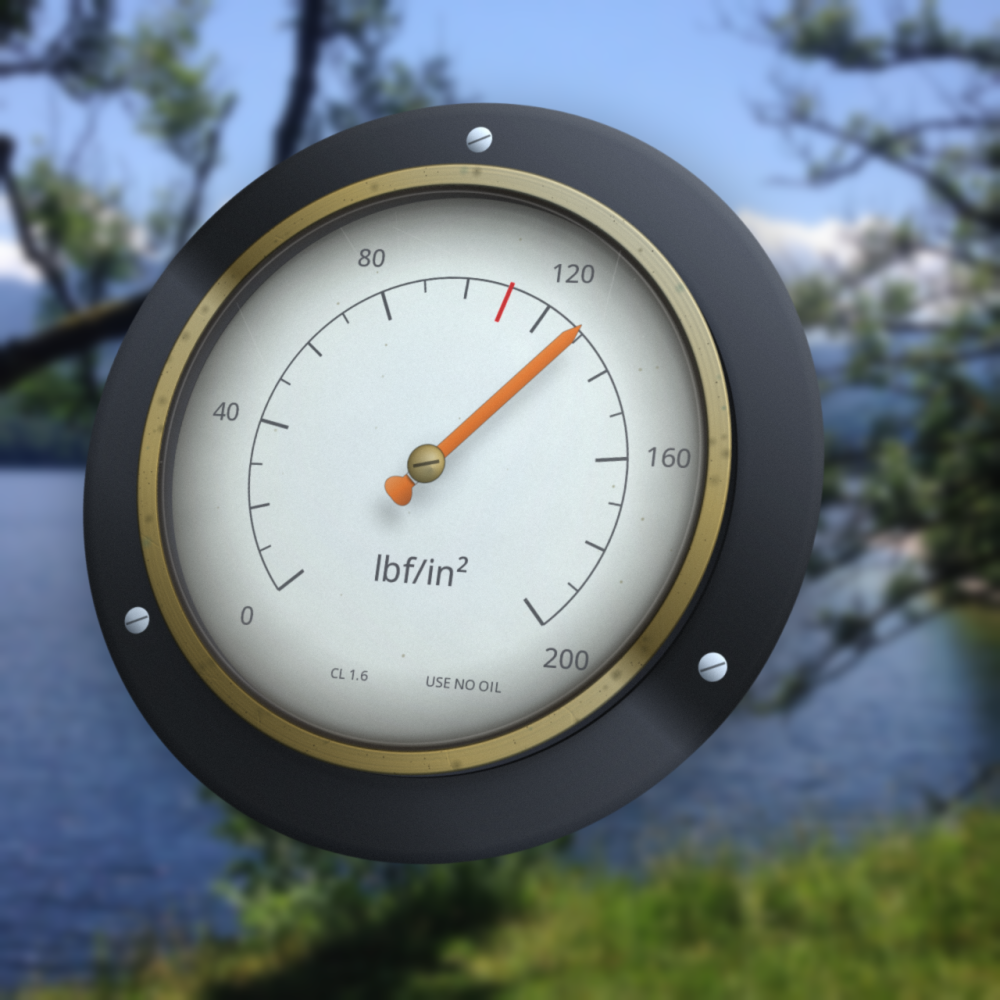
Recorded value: 130 psi
